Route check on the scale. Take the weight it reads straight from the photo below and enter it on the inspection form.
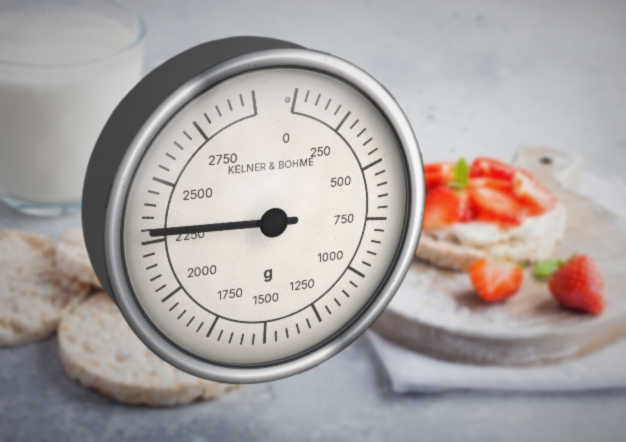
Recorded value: 2300 g
